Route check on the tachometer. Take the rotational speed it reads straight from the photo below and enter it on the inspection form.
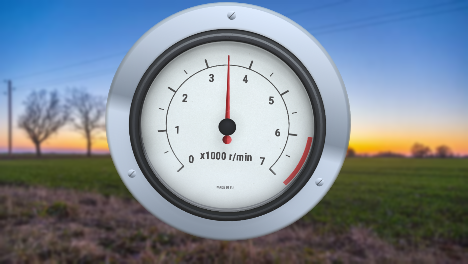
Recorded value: 3500 rpm
